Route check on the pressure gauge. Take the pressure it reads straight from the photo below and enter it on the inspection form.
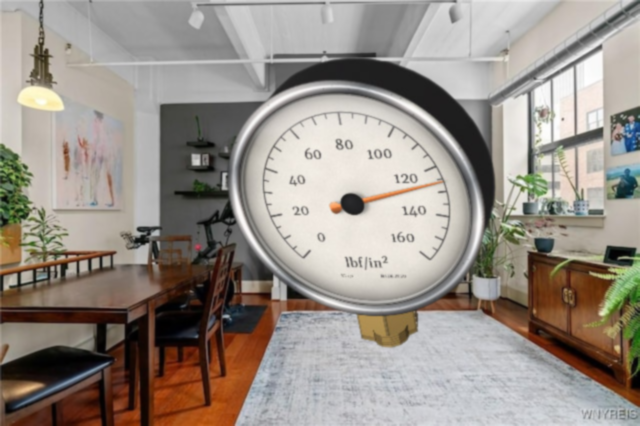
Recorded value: 125 psi
